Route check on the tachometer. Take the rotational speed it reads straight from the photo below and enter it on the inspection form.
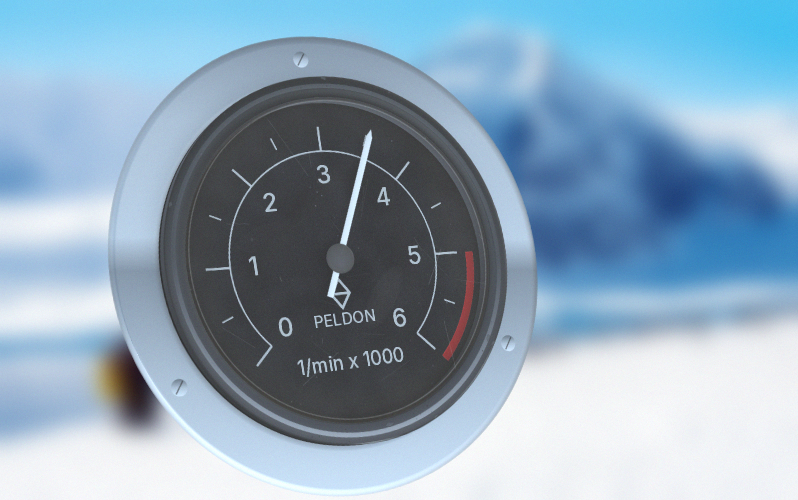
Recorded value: 3500 rpm
